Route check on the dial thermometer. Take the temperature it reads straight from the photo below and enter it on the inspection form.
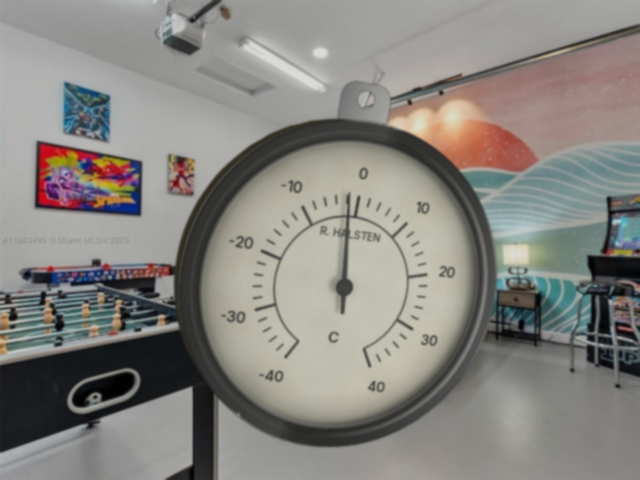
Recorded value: -2 °C
